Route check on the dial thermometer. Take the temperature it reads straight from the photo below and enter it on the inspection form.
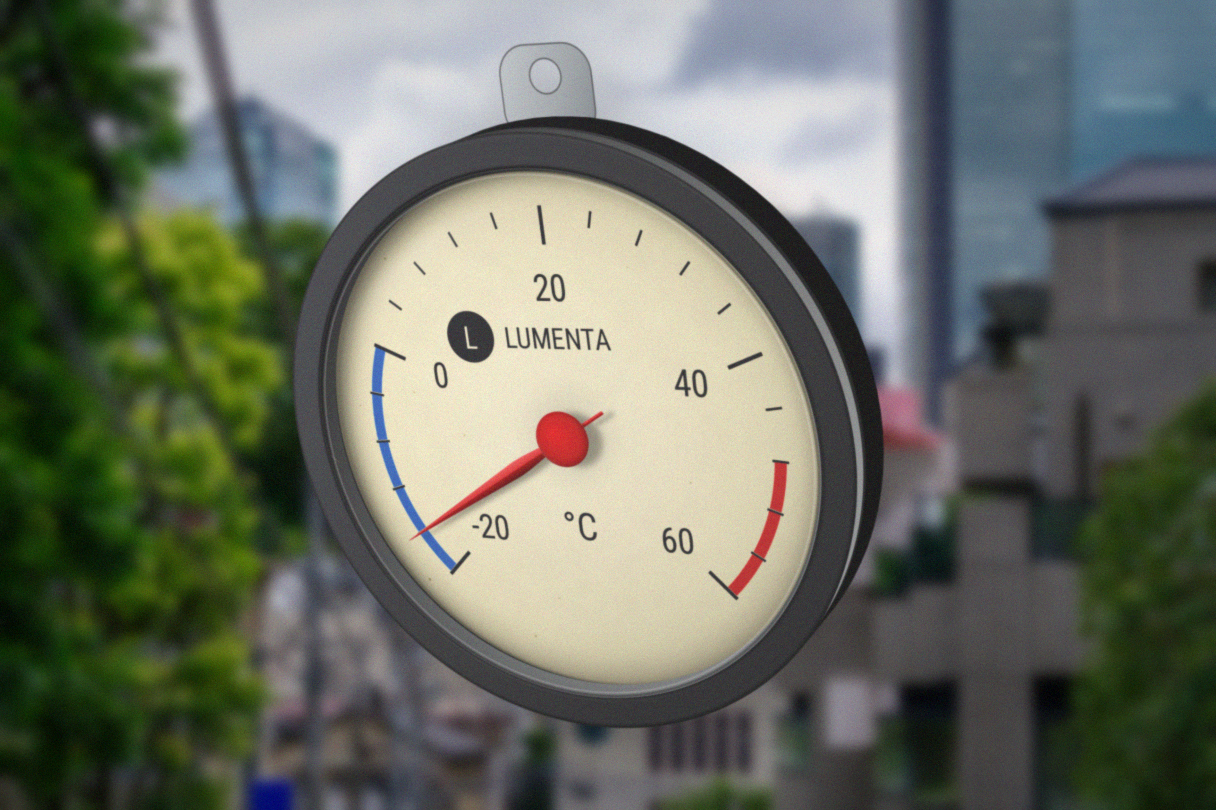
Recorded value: -16 °C
